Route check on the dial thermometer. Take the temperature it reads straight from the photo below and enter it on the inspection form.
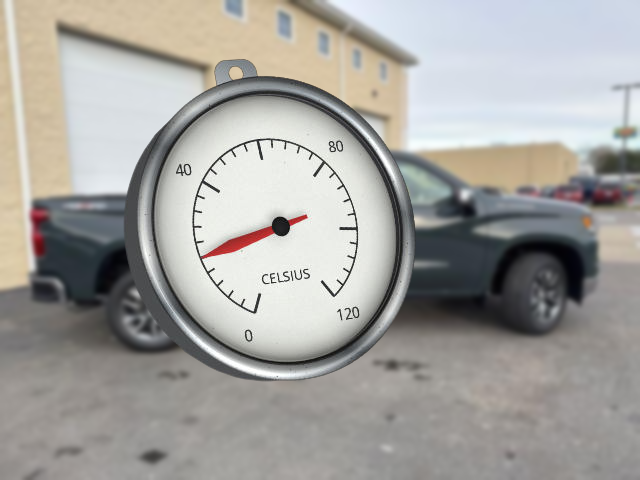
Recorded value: 20 °C
